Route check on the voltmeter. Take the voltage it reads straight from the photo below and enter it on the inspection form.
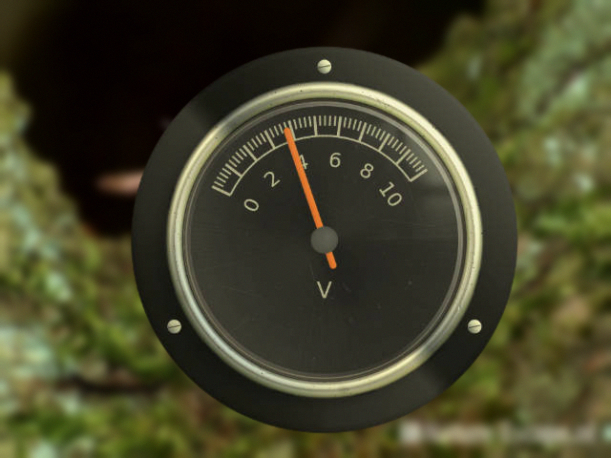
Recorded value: 3.8 V
